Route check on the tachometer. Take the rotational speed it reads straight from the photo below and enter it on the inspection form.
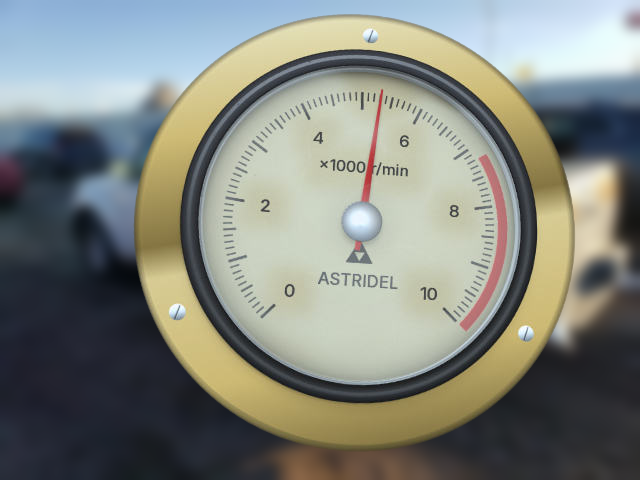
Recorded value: 5300 rpm
